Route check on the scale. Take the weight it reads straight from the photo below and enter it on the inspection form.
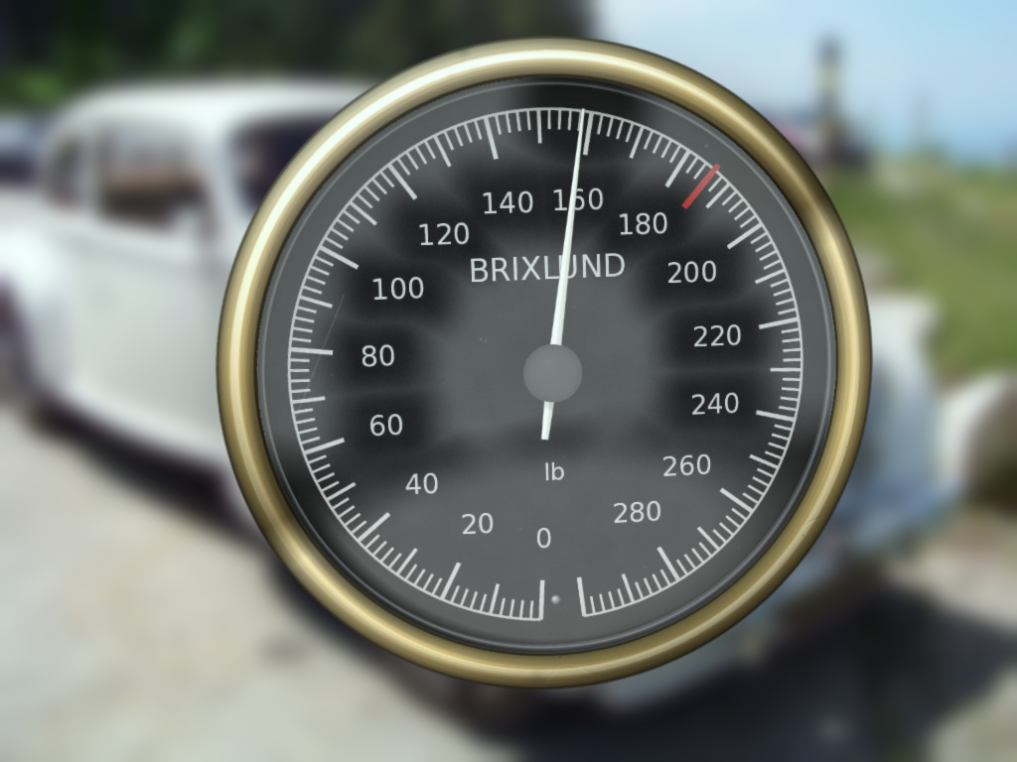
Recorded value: 158 lb
